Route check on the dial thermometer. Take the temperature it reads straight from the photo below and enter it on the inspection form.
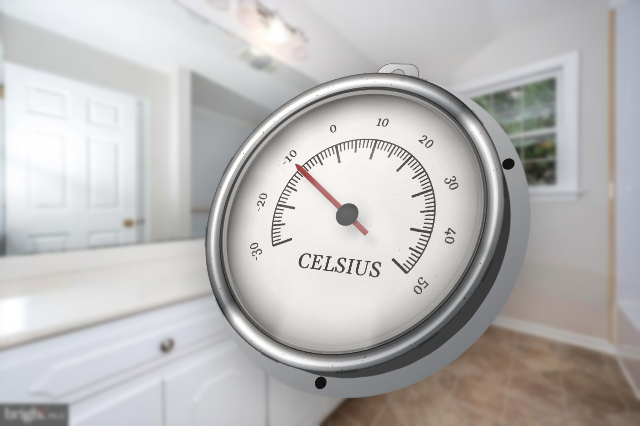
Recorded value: -10 °C
